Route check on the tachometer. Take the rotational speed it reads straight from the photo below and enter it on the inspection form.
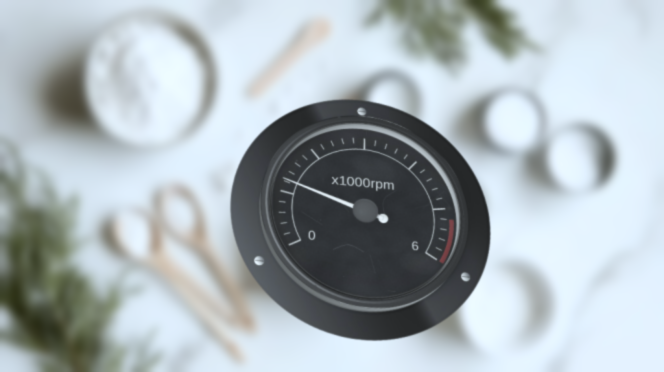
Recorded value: 1200 rpm
